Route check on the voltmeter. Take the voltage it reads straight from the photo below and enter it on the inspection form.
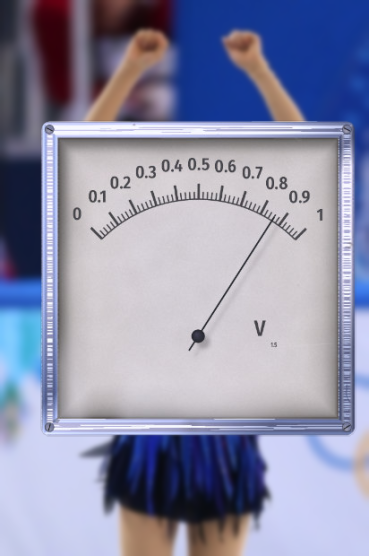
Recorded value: 0.86 V
